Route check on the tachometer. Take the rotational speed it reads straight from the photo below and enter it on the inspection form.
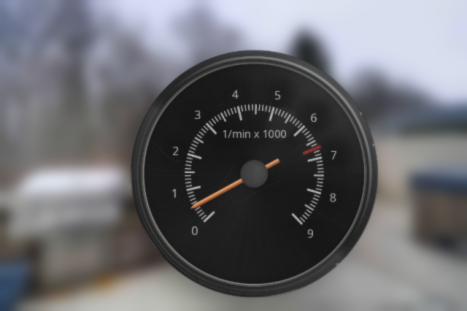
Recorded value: 500 rpm
